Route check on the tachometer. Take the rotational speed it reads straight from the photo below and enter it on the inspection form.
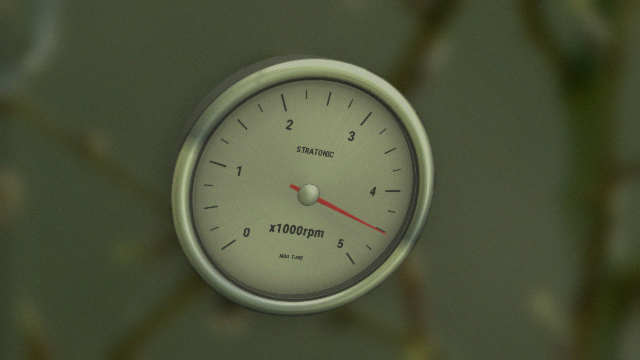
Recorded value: 4500 rpm
